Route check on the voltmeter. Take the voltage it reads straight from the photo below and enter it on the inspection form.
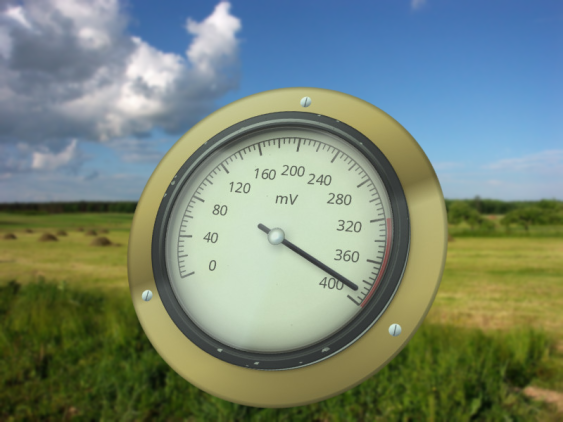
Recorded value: 390 mV
